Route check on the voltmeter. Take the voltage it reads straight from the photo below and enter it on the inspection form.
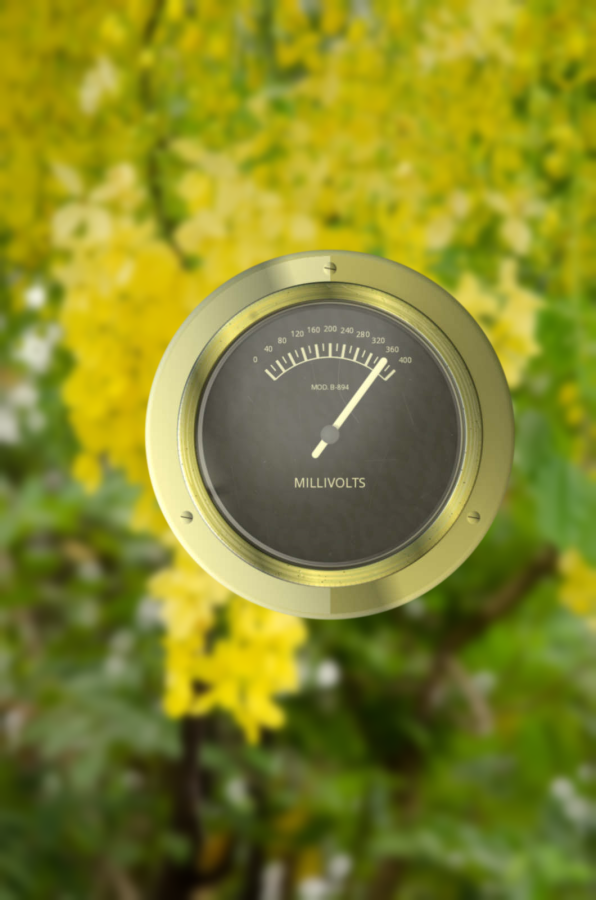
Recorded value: 360 mV
